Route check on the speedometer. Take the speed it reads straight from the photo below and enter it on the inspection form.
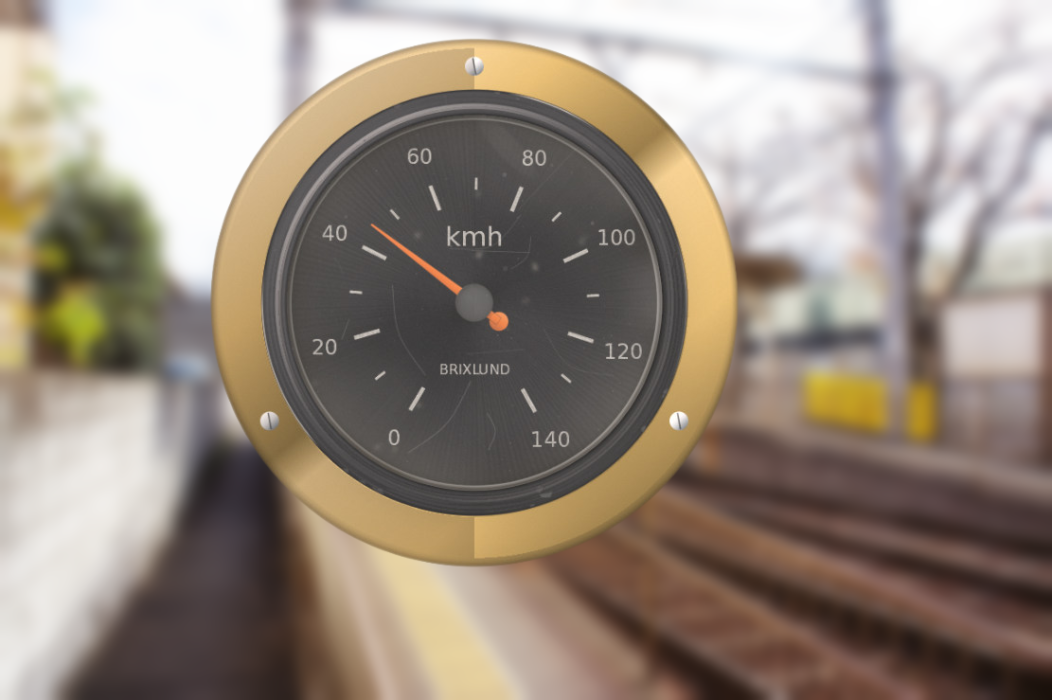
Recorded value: 45 km/h
